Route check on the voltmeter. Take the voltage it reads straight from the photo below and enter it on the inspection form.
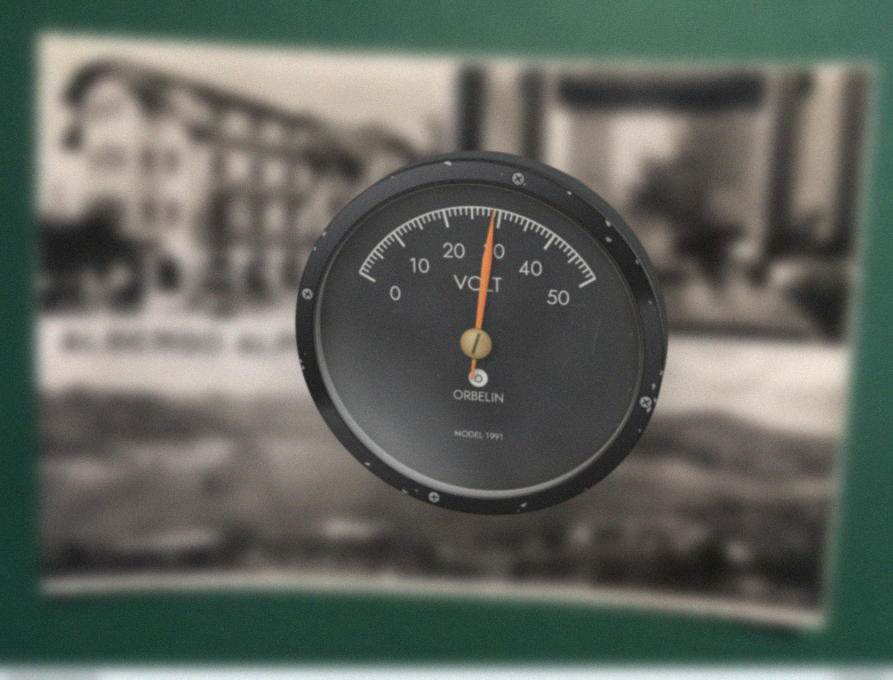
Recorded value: 29 V
